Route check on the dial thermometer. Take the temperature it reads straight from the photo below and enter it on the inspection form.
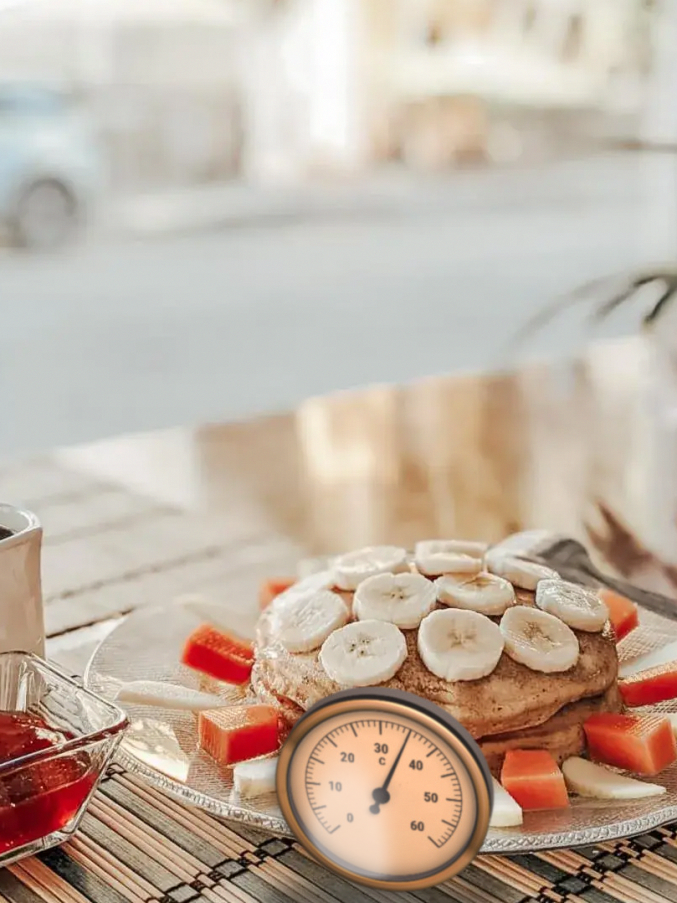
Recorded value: 35 °C
